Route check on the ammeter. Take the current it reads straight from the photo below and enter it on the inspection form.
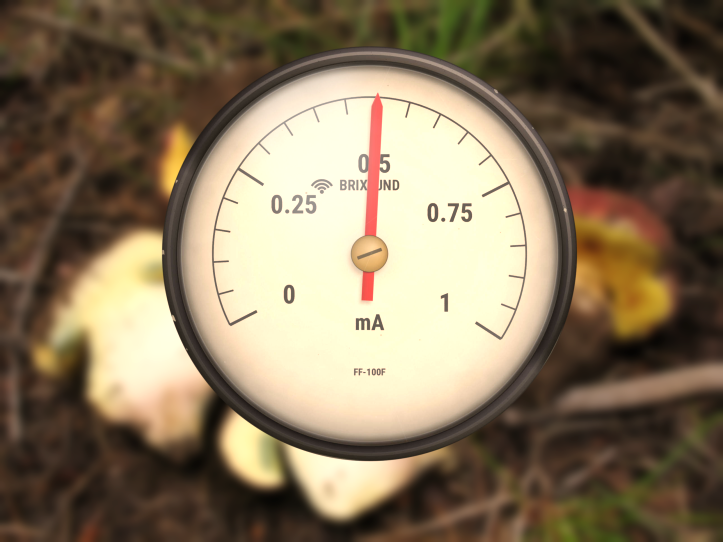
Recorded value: 0.5 mA
